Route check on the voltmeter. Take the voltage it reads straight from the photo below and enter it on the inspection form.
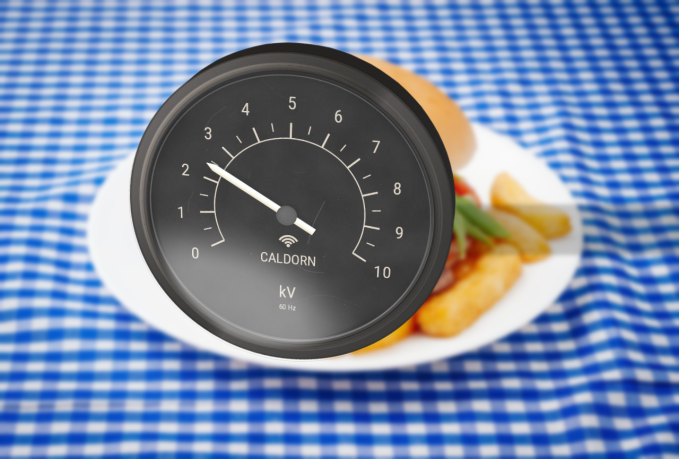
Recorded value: 2.5 kV
